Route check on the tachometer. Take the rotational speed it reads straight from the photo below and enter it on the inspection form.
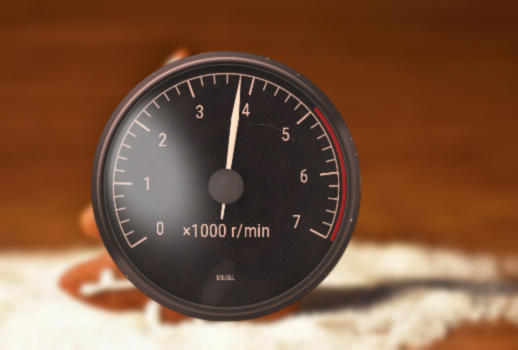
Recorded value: 3800 rpm
